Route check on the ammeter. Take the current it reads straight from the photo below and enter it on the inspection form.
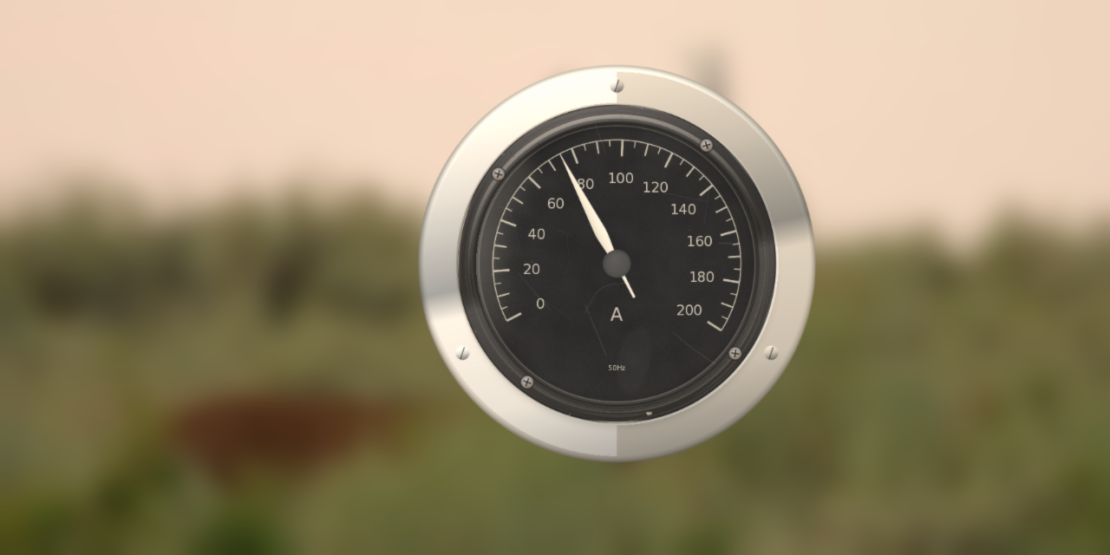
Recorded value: 75 A
